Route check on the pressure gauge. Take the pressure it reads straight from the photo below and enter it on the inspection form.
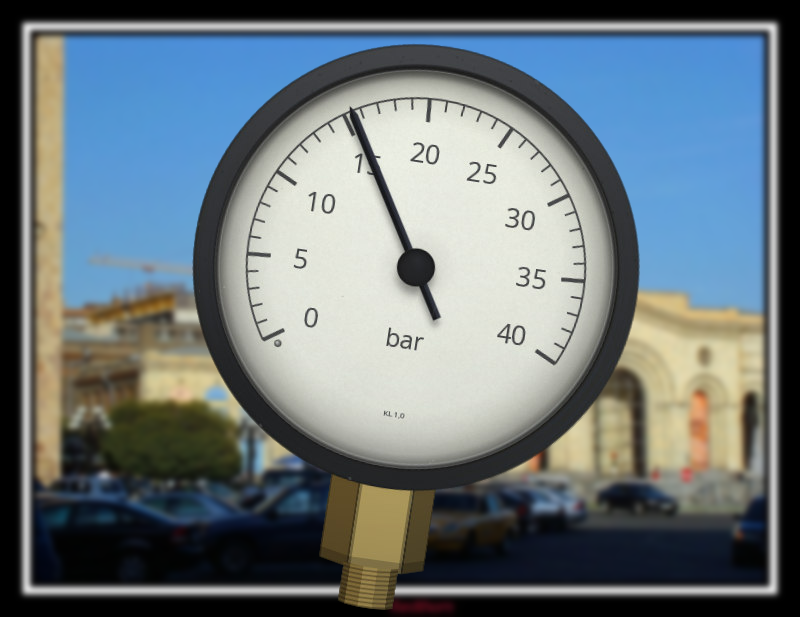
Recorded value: 15.5 bar
